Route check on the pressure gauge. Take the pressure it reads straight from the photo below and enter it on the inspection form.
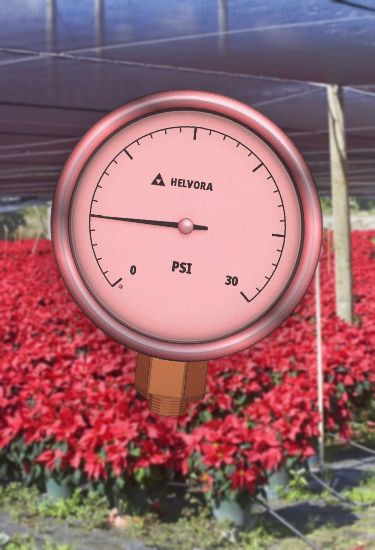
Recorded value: 5 psi
